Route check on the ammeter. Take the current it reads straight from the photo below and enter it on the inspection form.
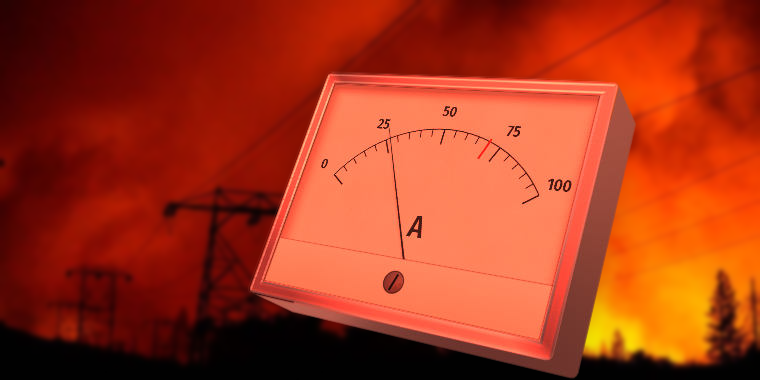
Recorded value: 27.5 A
